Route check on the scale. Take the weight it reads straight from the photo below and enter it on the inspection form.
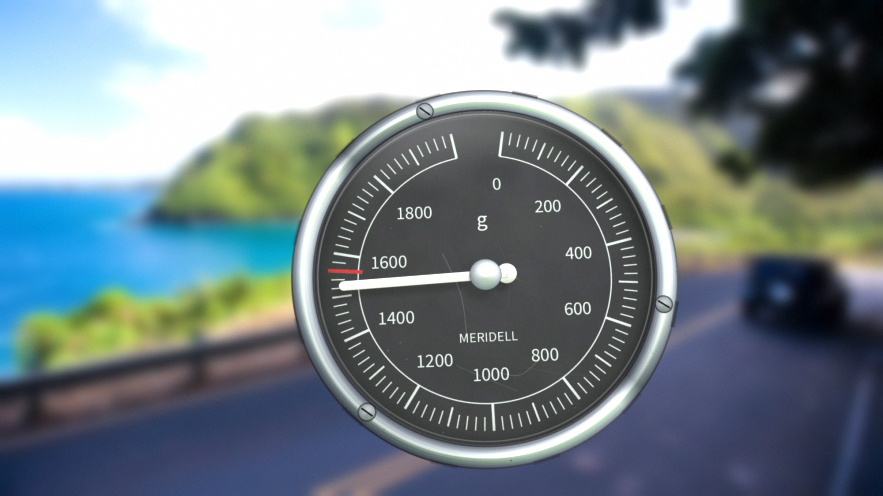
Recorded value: 1520 g
